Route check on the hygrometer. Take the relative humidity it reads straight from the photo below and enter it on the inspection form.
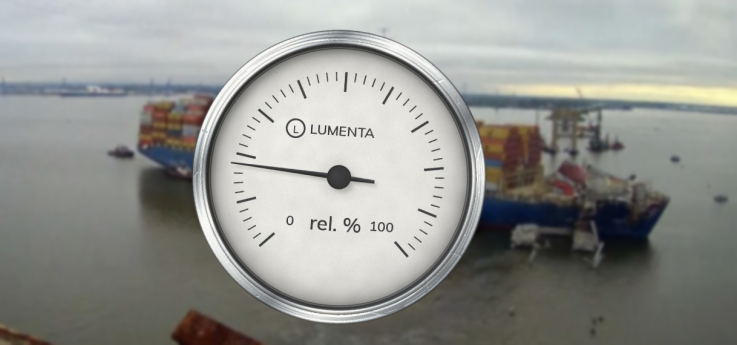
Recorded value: 18 %
